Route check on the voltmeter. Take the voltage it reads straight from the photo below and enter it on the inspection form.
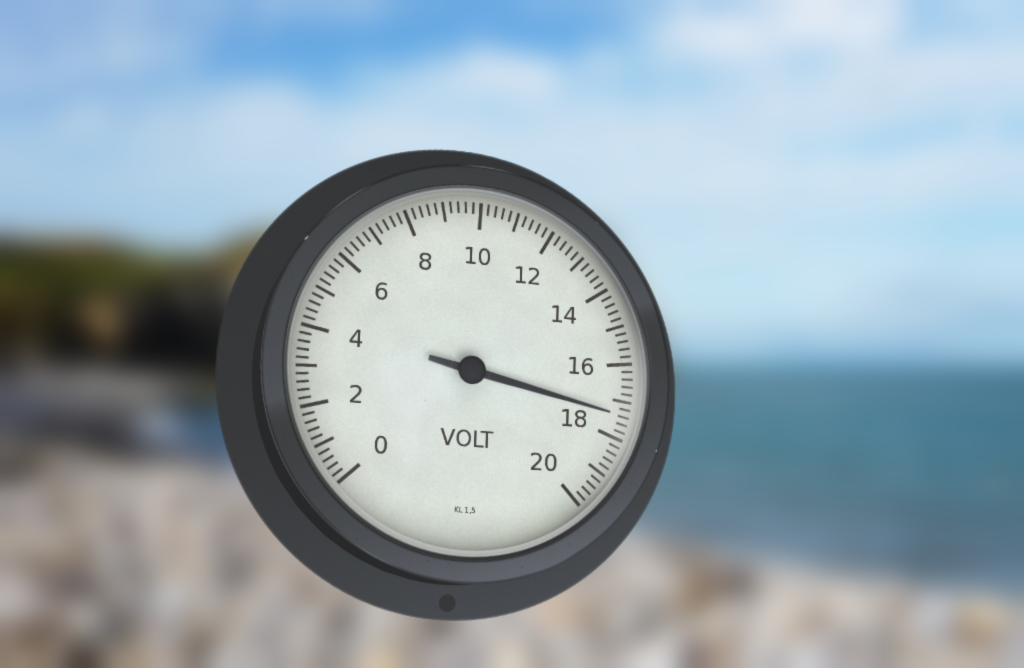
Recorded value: 17.4 V
